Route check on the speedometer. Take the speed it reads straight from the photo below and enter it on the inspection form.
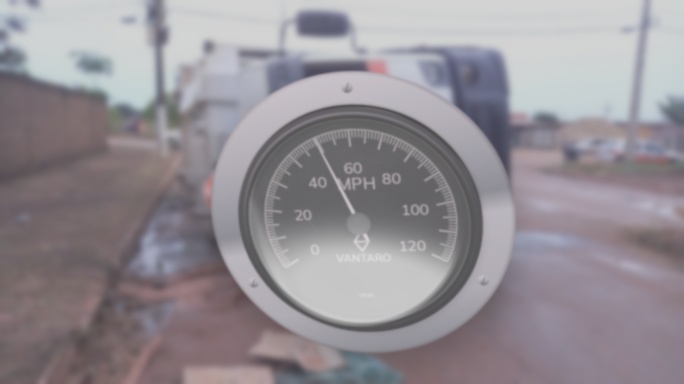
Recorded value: 50 mph
